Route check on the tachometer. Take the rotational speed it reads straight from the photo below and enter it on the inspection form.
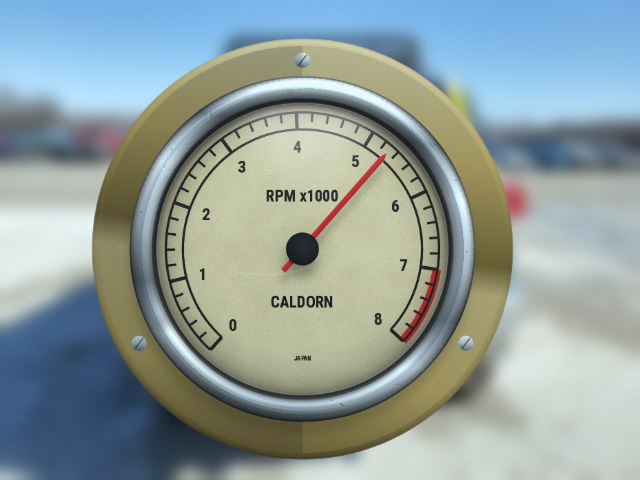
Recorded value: 5300 rpm
